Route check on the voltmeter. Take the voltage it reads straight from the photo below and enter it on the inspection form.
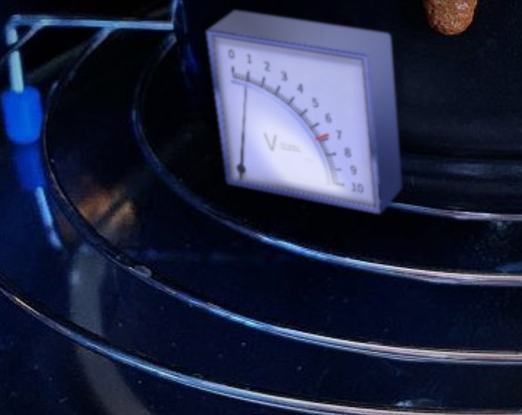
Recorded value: 1 V
